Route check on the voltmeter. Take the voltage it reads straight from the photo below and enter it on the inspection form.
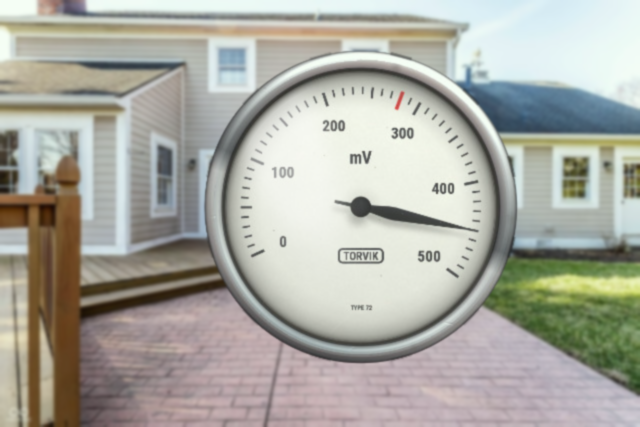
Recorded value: 450 mV
